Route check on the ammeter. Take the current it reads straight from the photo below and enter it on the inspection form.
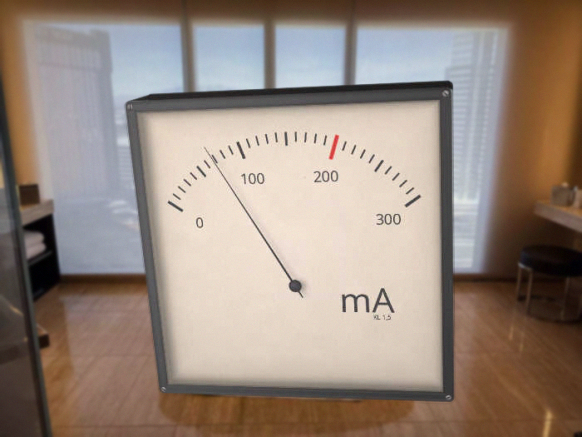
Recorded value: 70 mA
